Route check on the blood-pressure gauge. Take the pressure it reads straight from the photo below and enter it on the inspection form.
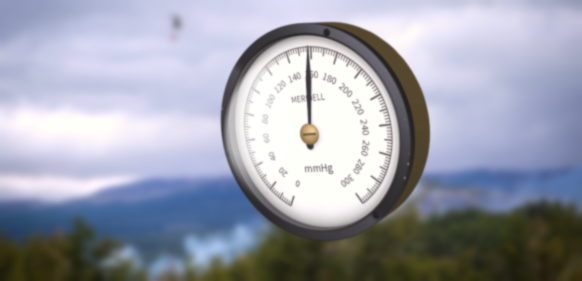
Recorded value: 160 mmHg
